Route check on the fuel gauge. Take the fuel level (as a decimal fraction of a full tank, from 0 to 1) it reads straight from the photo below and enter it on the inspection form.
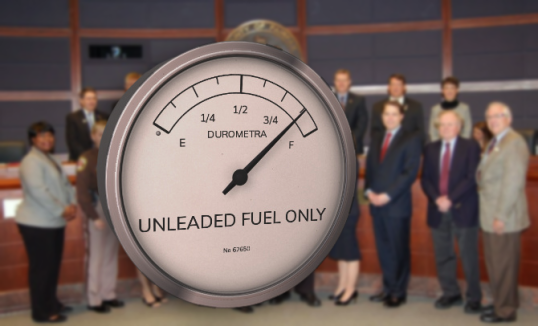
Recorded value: 0.875
